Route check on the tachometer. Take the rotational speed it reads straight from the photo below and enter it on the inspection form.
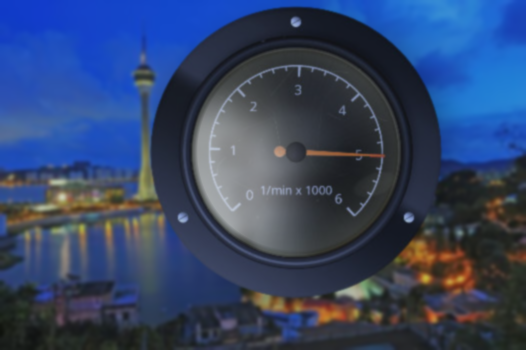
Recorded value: 5000 rpm
